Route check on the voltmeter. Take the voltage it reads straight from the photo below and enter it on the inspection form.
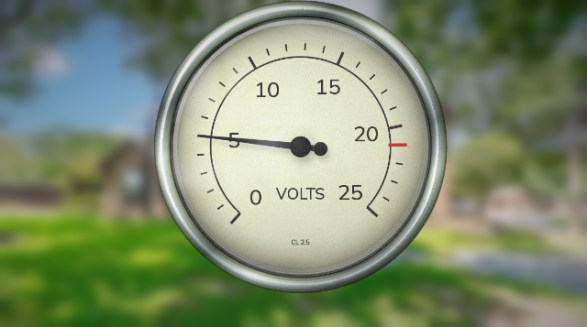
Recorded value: 5 V
